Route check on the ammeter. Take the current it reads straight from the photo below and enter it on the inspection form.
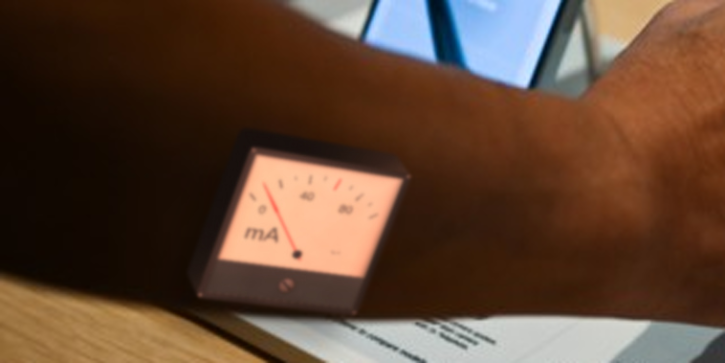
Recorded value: 10 mA
